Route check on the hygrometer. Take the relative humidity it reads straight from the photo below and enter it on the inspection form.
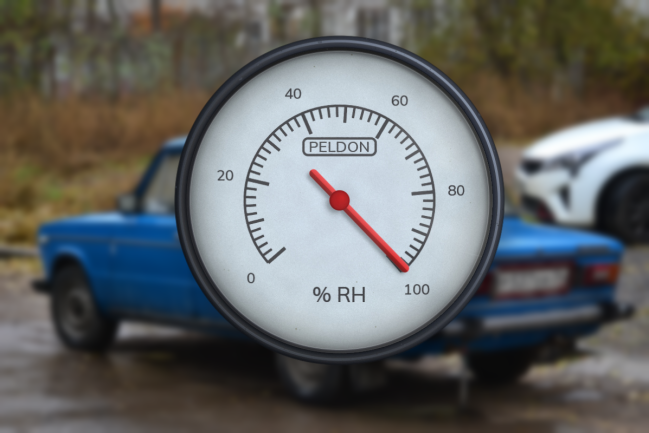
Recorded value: 99 %
